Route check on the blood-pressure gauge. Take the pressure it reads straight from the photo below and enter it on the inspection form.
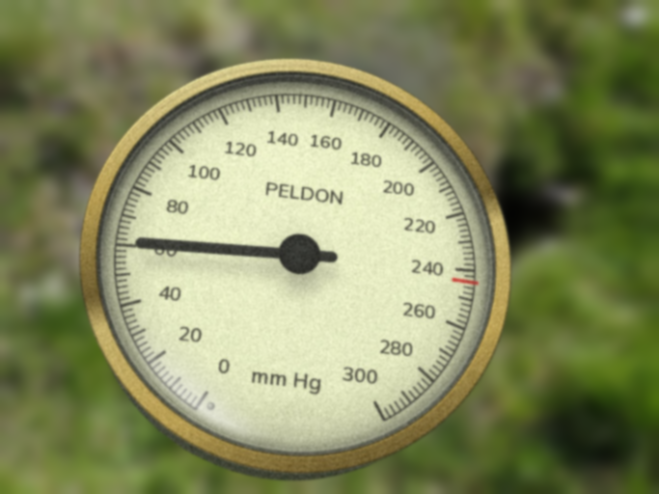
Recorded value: 60 mmHg
